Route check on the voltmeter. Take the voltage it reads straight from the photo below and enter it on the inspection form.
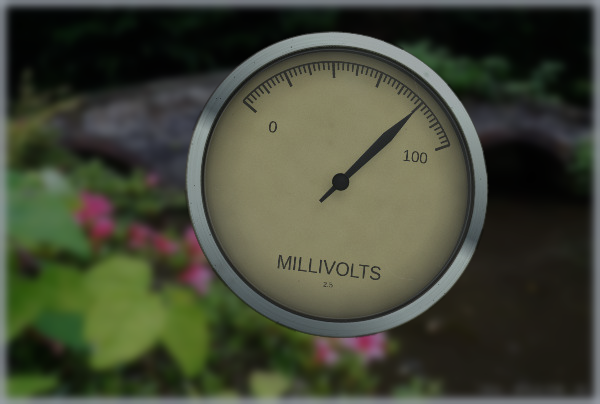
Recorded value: 80 mV
